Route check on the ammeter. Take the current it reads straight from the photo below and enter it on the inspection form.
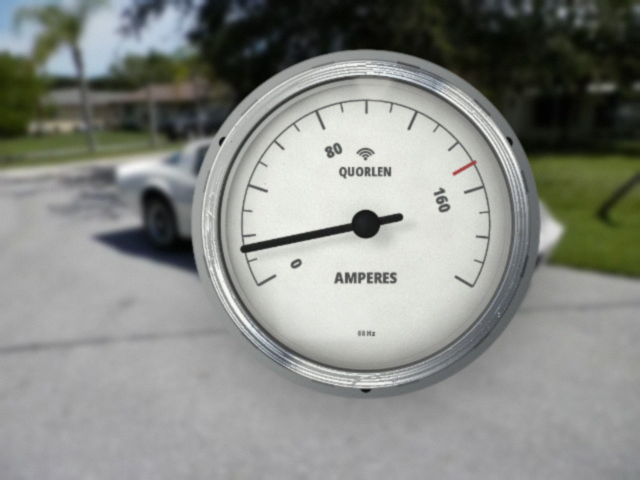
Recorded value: 15 A
